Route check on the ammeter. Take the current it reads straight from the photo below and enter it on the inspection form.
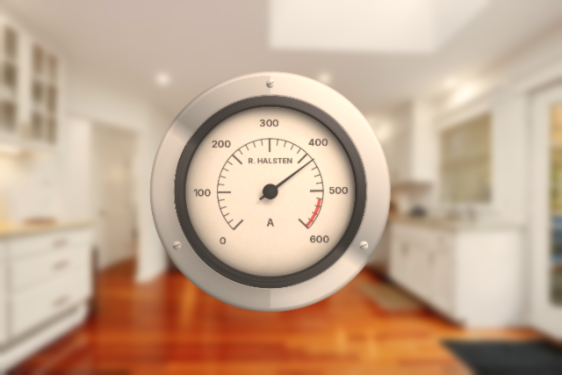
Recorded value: 420 A
